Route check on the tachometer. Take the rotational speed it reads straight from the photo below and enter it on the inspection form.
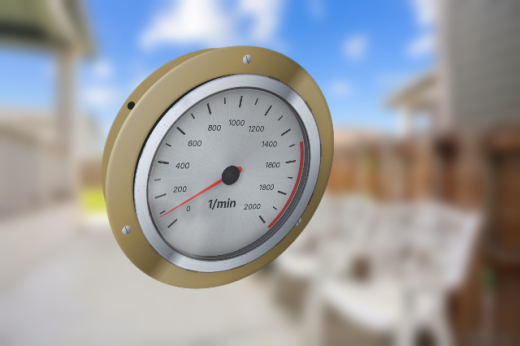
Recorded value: 100 rpm
